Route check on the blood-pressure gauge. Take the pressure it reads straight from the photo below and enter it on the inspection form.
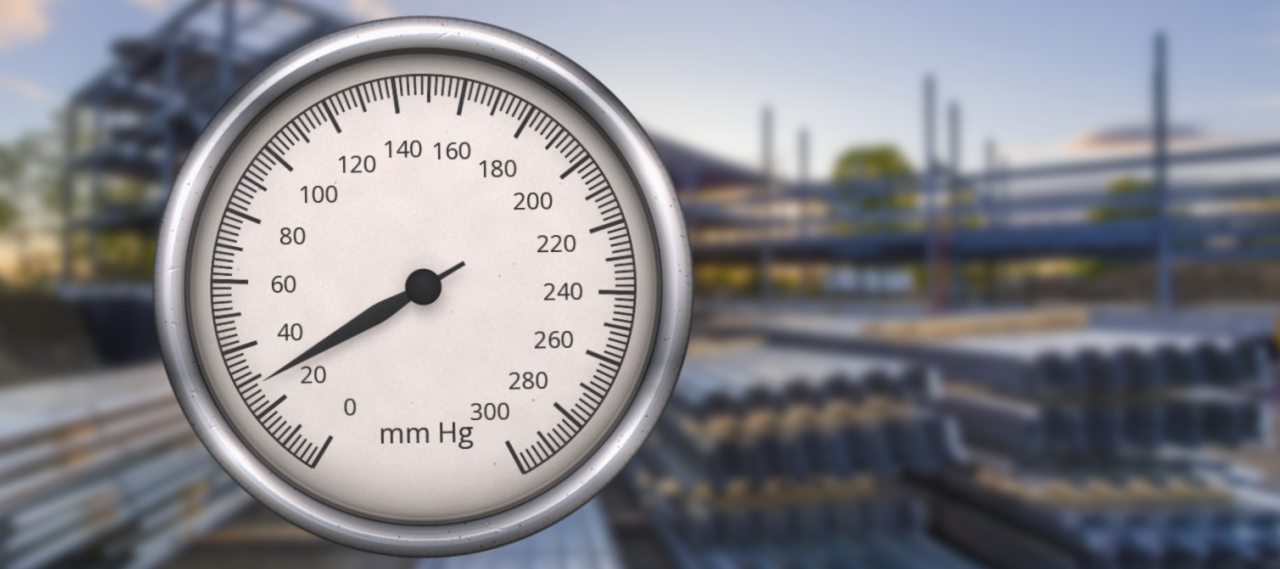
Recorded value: 28 mmHg
